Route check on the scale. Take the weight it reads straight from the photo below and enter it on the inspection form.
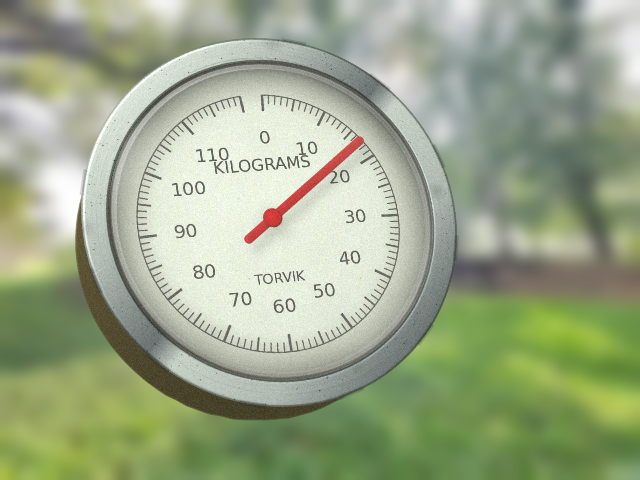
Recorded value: 17 kg
